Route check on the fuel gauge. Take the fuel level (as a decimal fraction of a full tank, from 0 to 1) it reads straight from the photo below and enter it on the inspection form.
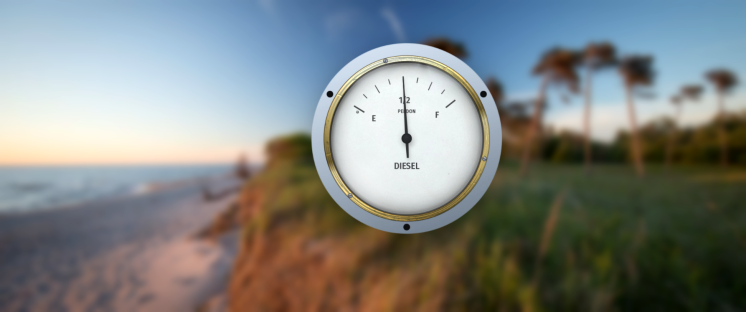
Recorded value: 0.5
